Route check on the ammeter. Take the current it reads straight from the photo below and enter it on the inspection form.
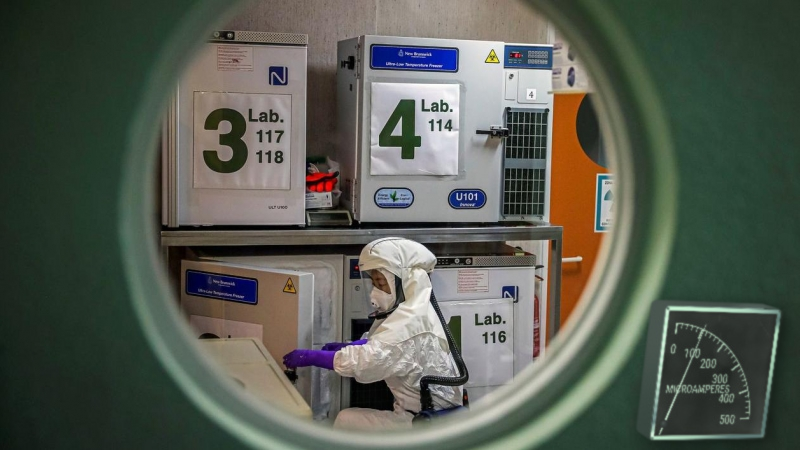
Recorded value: 100 µA
